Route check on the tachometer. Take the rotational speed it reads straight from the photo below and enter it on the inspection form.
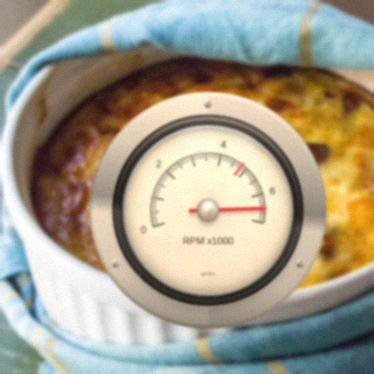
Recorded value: 6500 rpm
